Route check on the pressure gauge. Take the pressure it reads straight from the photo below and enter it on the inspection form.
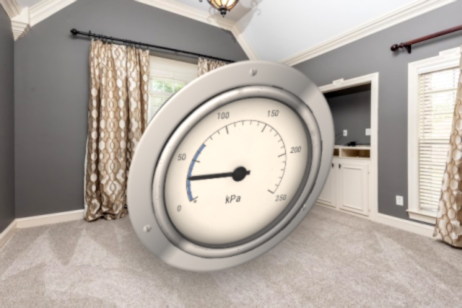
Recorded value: 30 kPa
